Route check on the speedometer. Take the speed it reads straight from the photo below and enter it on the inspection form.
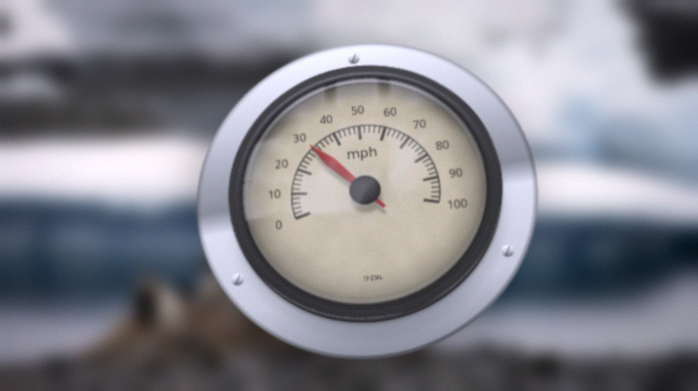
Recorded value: 30 mph
